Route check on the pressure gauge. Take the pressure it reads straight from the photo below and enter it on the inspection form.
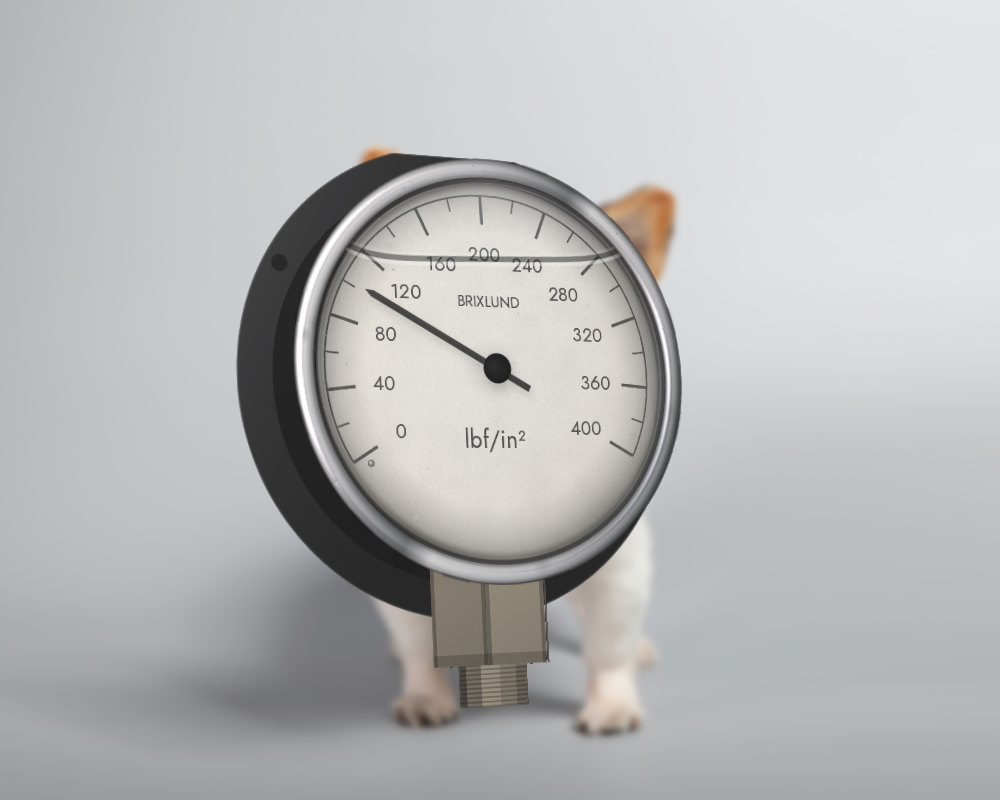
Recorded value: 100 psi
